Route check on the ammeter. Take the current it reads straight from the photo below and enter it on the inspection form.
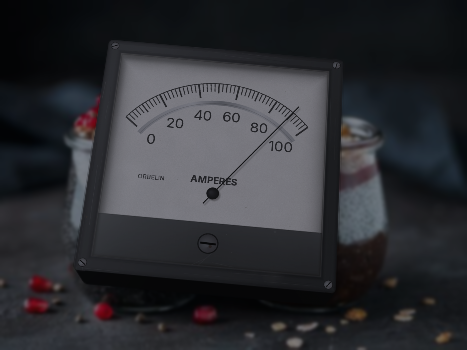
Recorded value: 90 A
